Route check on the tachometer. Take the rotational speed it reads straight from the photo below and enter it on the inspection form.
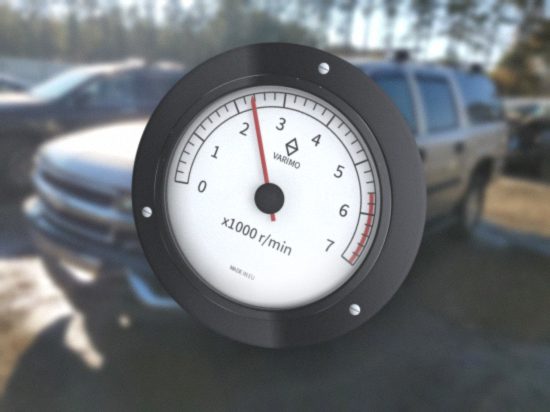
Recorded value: 2400 rpm
